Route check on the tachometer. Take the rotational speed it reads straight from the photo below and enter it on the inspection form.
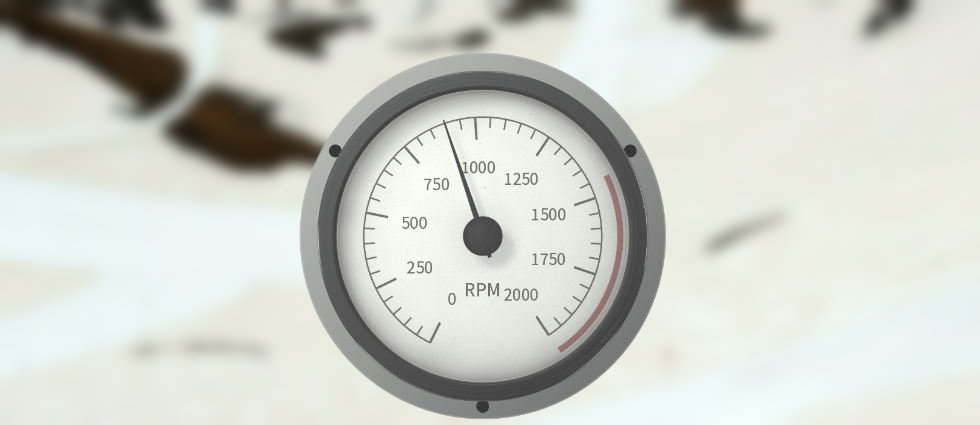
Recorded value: 900 rpm
